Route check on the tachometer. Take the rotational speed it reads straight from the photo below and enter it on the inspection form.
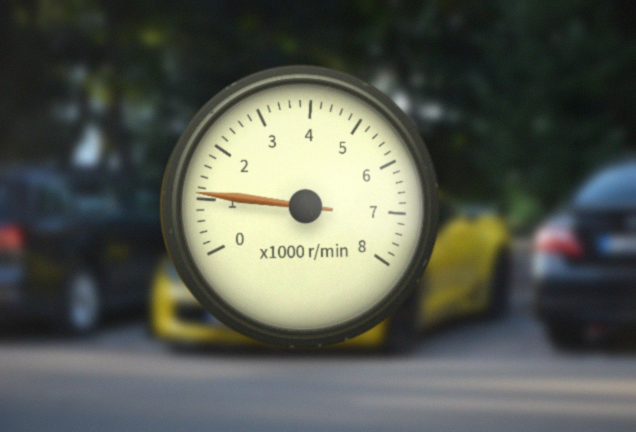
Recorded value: 1100 rpm
